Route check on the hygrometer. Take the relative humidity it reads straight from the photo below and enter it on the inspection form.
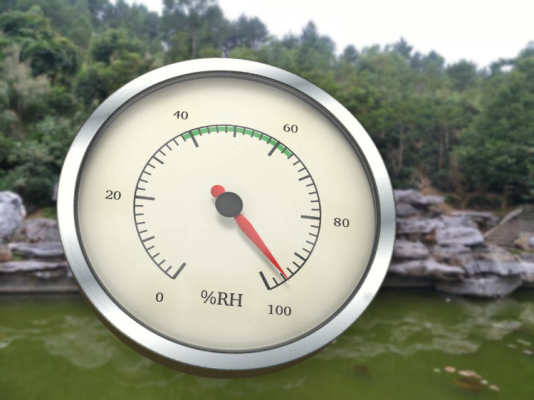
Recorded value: 96 %
